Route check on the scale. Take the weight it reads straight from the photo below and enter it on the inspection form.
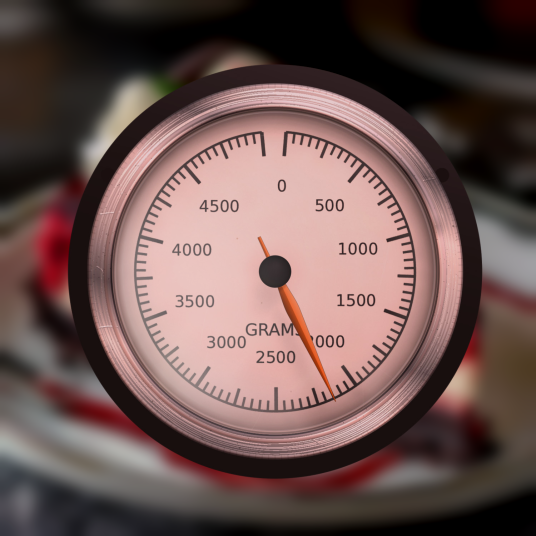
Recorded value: 2150 g
